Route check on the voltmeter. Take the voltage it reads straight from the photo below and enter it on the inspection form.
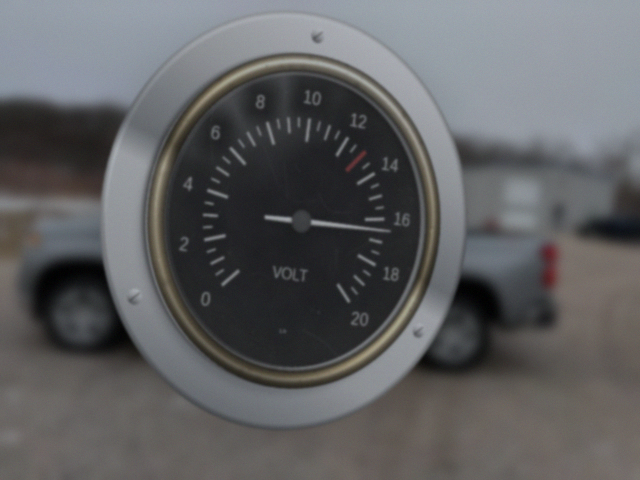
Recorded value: 16.5 V
